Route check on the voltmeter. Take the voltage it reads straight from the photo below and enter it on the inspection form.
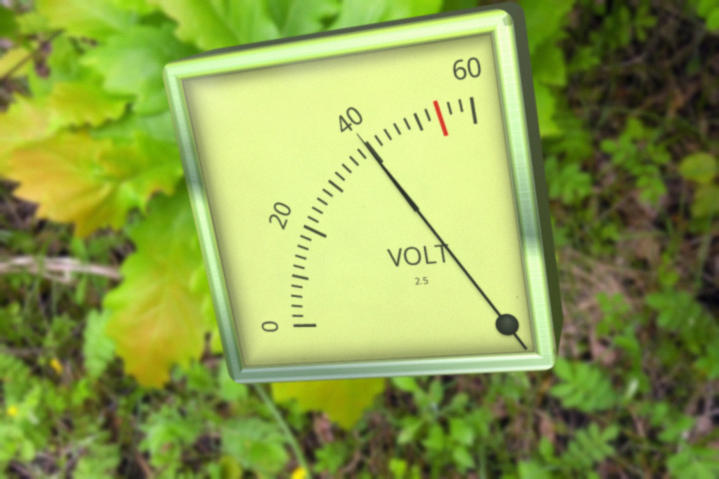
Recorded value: 40 V
